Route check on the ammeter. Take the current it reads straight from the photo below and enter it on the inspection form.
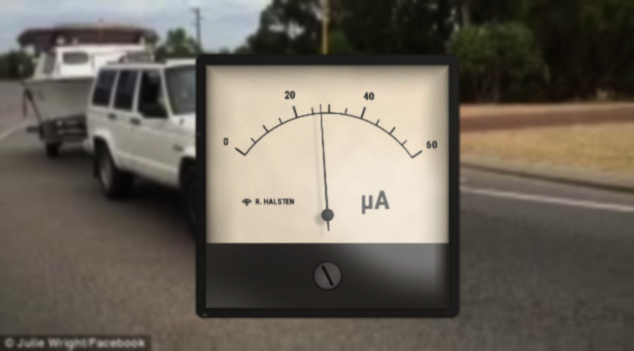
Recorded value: 27.5 µA
